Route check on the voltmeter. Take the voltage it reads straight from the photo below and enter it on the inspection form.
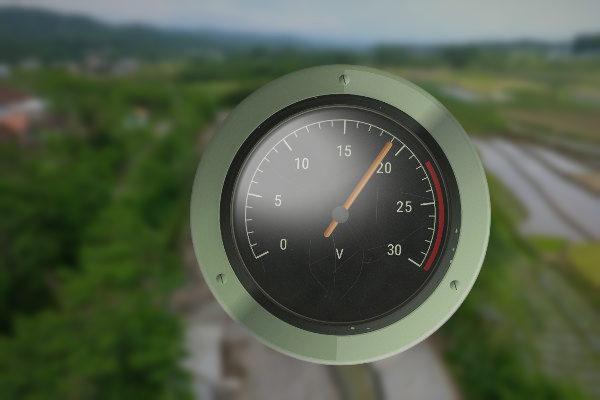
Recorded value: 19 V
